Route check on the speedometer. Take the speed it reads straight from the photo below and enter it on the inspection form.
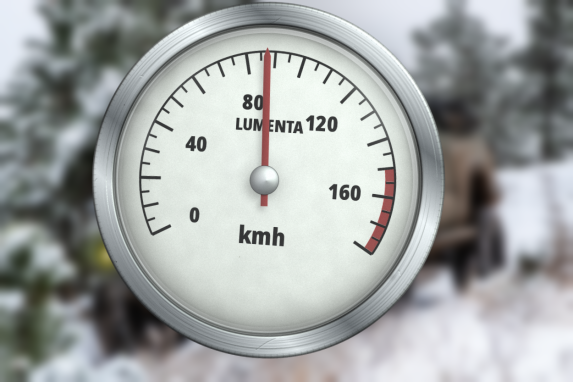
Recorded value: 87.5 km/h
